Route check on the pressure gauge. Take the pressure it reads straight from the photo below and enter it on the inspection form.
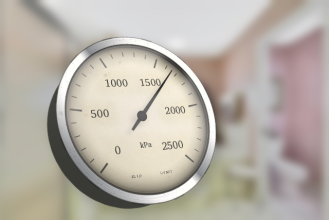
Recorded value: 1650 kPa
